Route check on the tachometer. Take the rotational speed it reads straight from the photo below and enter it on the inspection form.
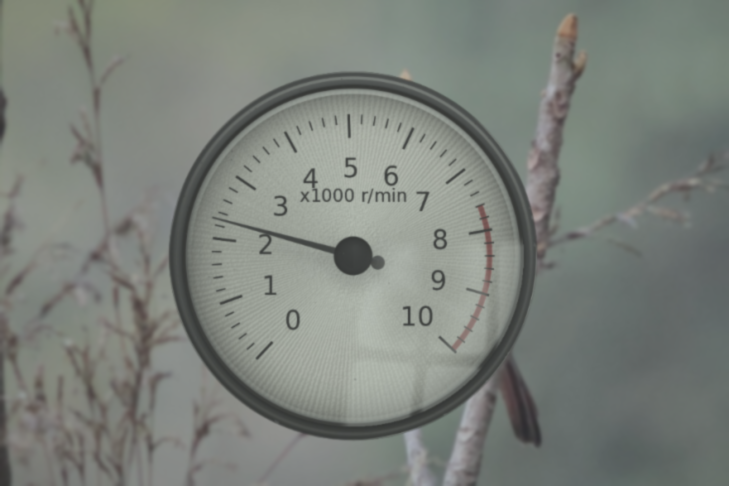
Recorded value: 2300 rpm
